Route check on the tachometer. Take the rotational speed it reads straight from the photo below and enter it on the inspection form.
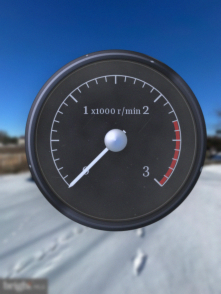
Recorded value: 0 rpm
